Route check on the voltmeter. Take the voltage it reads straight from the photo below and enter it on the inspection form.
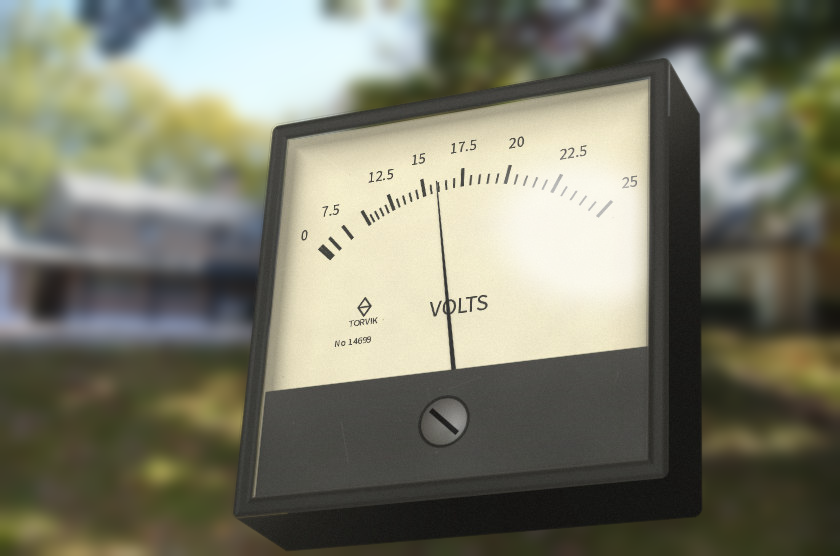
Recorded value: 16 V
